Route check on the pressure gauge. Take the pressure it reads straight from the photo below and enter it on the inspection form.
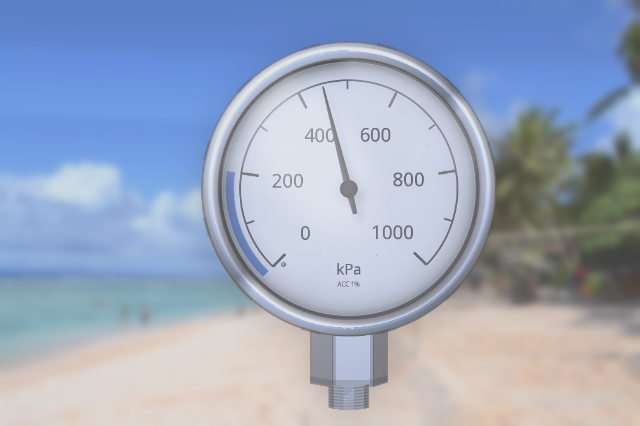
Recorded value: 450 kPa
